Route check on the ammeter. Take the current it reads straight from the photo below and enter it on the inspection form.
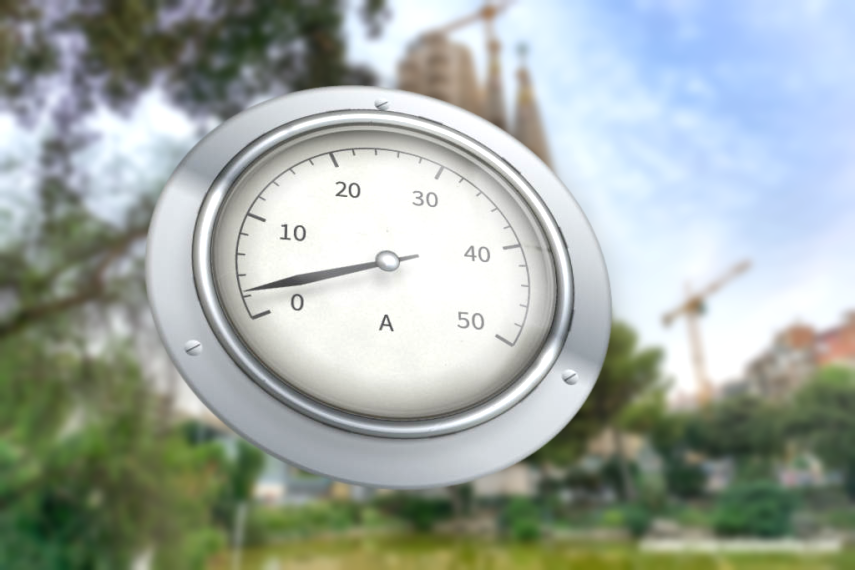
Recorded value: 2 A
